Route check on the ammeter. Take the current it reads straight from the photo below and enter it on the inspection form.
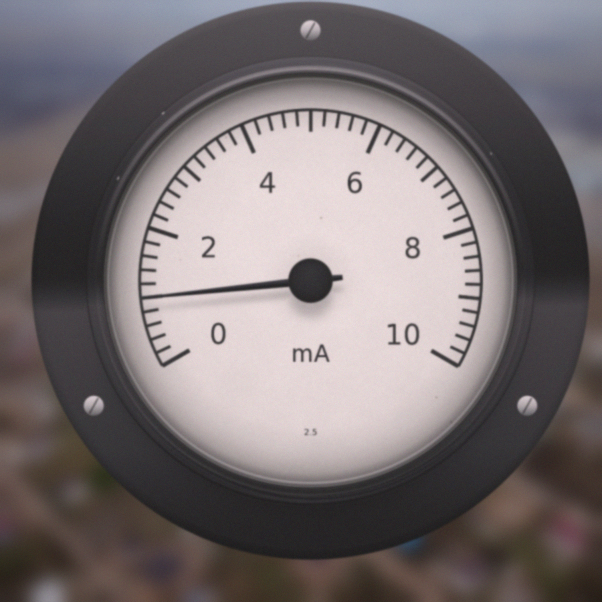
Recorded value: 1 mA
